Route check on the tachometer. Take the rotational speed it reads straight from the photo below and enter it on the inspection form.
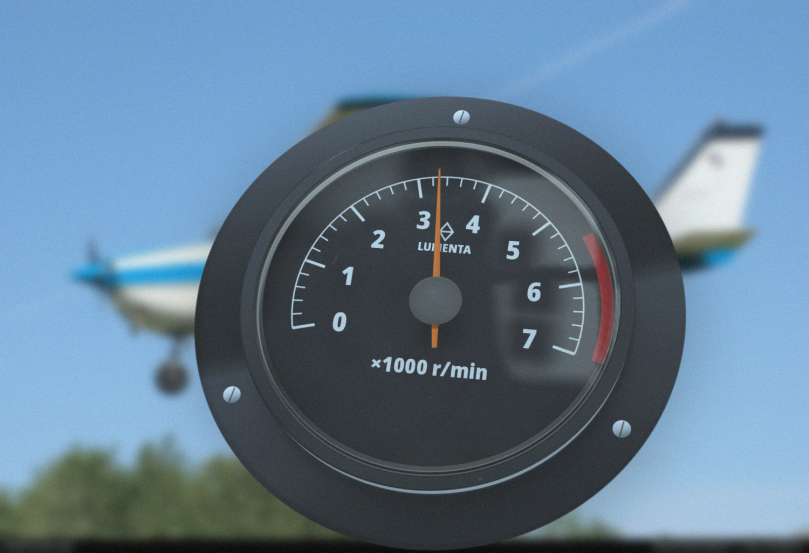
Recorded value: 3300 rpm
